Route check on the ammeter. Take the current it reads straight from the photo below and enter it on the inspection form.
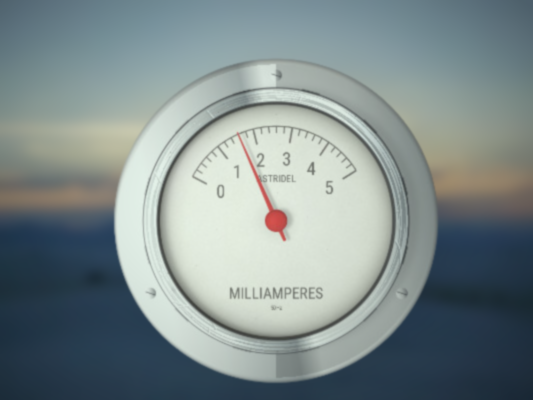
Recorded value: 1.6 mA
